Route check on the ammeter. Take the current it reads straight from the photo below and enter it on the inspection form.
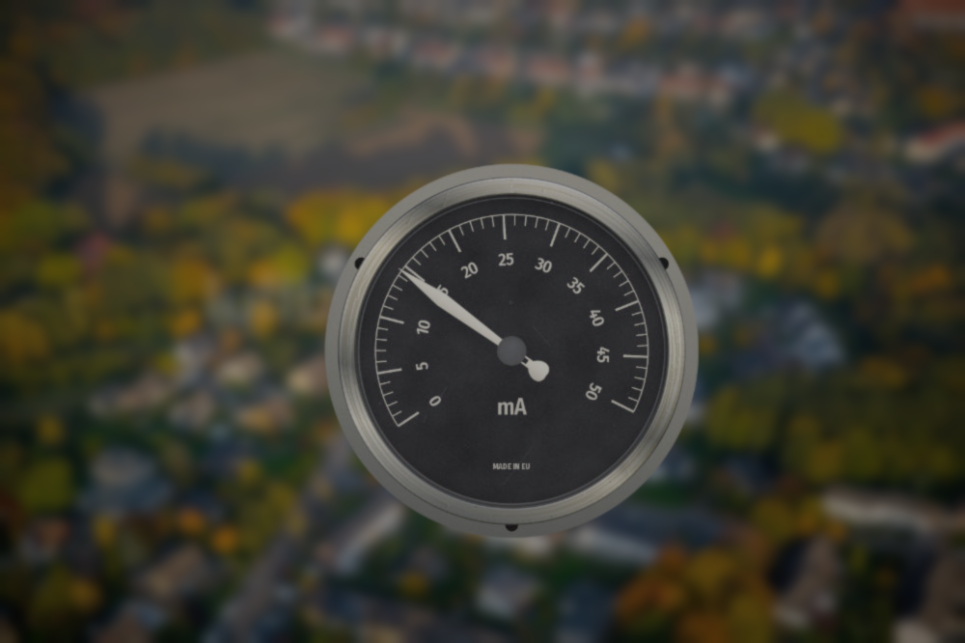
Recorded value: 14.5 mA
